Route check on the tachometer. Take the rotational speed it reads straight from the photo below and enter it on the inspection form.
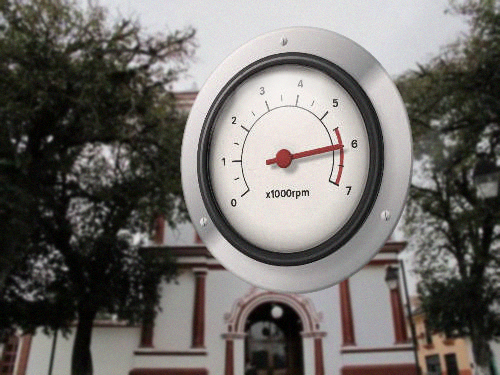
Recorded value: 6000 rpm
